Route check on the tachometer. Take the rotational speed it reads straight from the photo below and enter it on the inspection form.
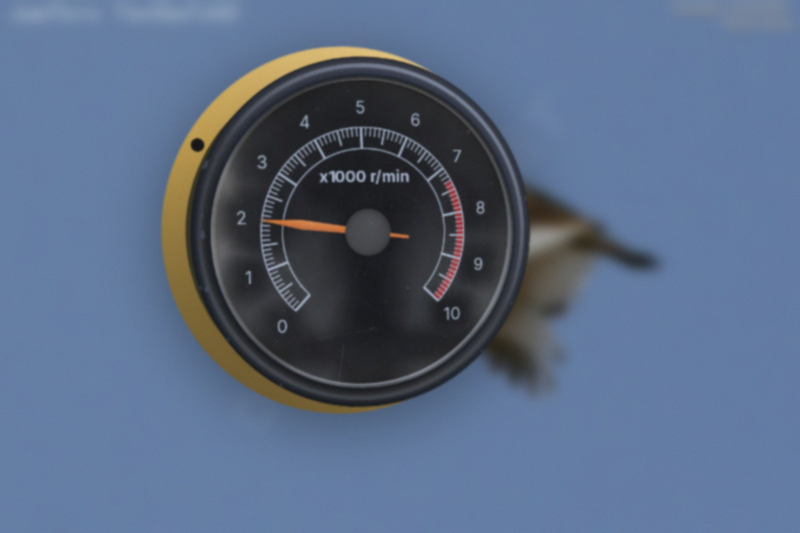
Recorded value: 2000 rpm
